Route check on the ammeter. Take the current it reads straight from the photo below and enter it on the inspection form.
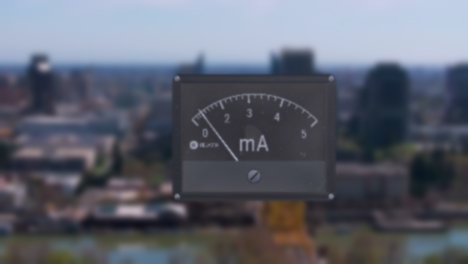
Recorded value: 1 mA
